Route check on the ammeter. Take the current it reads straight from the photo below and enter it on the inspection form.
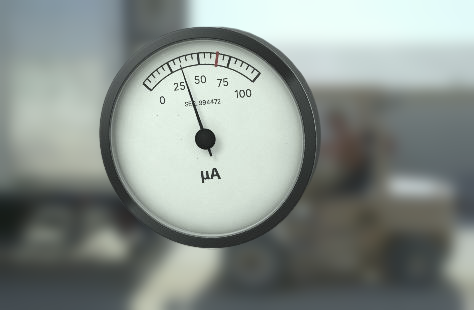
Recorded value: 35 µA
